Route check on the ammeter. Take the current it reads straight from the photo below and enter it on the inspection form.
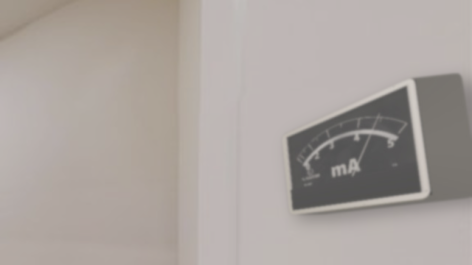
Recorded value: 4.5 mA
